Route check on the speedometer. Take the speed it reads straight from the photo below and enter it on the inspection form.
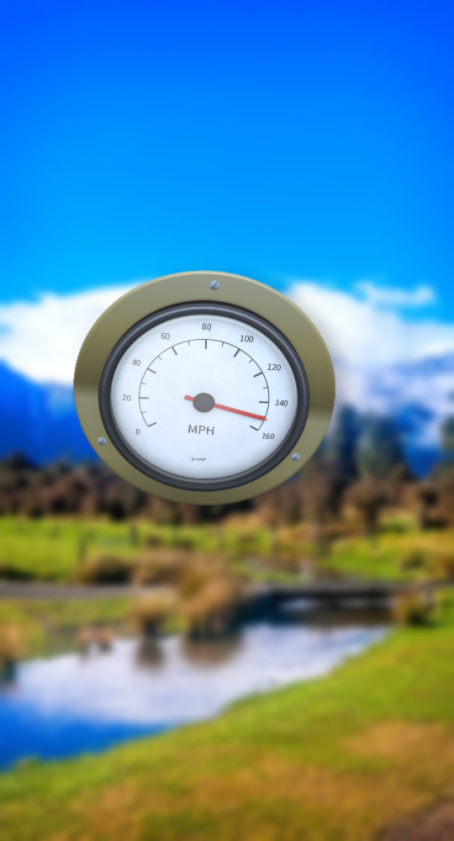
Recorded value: 150 mph
